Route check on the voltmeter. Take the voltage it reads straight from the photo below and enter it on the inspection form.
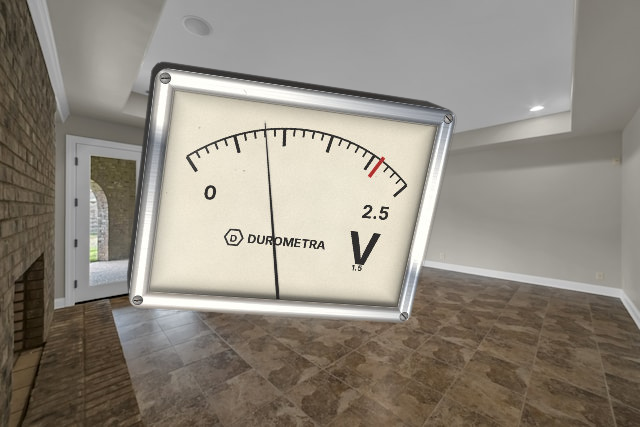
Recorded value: 0.8 V
